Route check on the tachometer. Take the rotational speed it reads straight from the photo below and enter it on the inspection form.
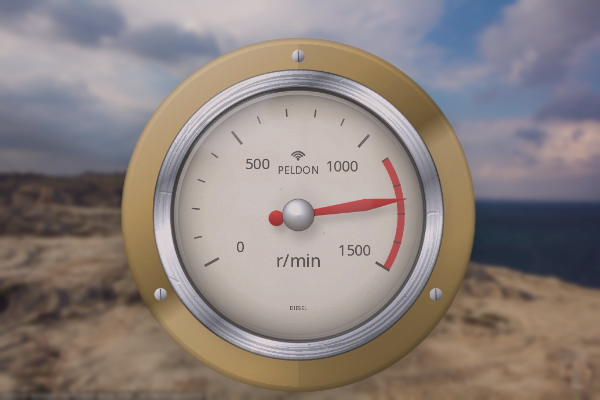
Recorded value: 1250 rpm
